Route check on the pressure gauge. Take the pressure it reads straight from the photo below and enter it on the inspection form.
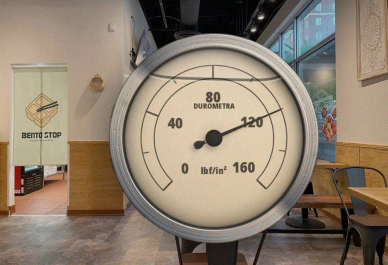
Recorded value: 120 psi
